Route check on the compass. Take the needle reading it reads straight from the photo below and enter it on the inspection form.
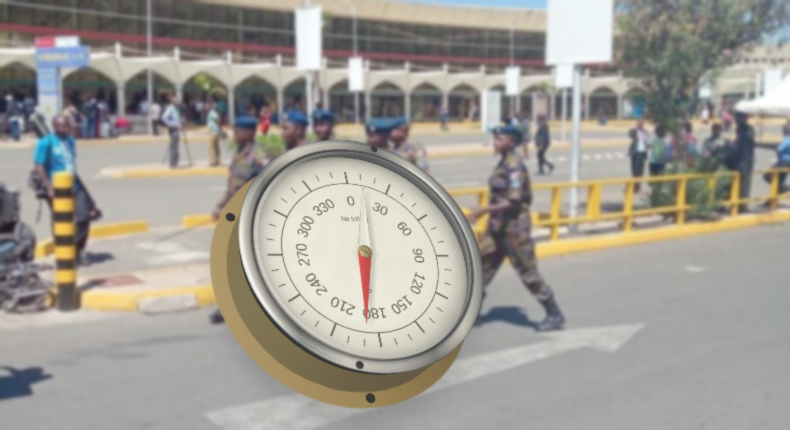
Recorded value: 190 °
